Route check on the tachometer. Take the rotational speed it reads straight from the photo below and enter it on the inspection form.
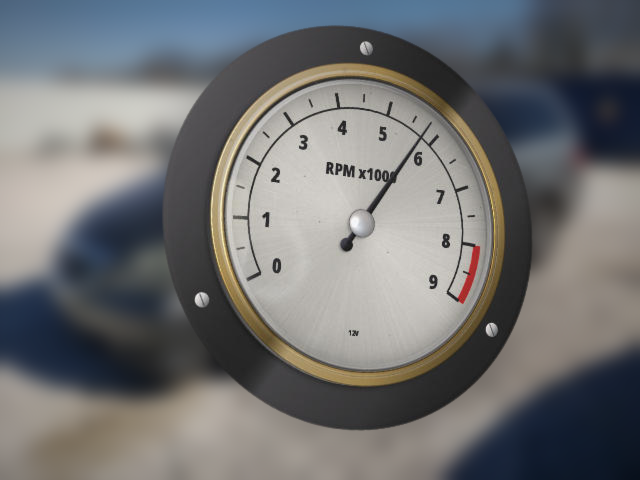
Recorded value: 5750 rpm
